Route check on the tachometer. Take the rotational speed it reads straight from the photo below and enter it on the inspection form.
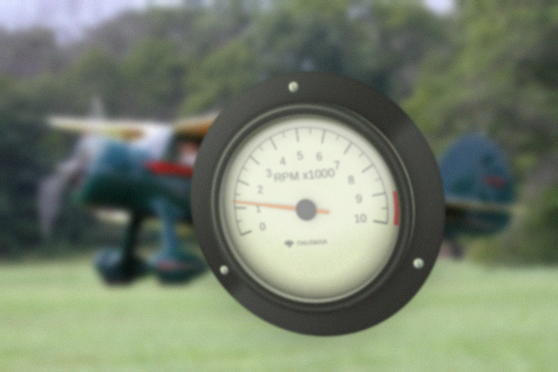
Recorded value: 1250 rpm
